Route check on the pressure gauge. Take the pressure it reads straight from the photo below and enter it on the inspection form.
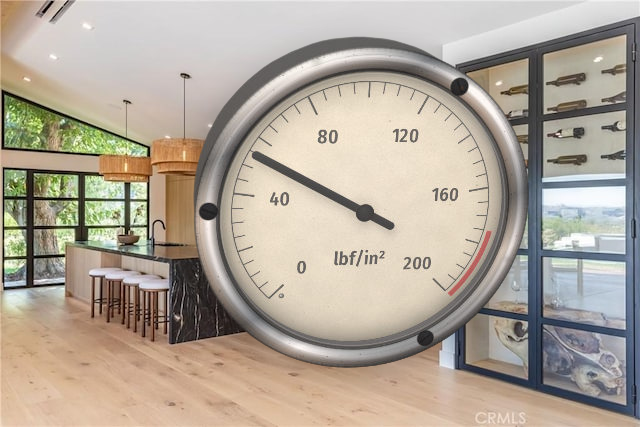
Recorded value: 55 psi
